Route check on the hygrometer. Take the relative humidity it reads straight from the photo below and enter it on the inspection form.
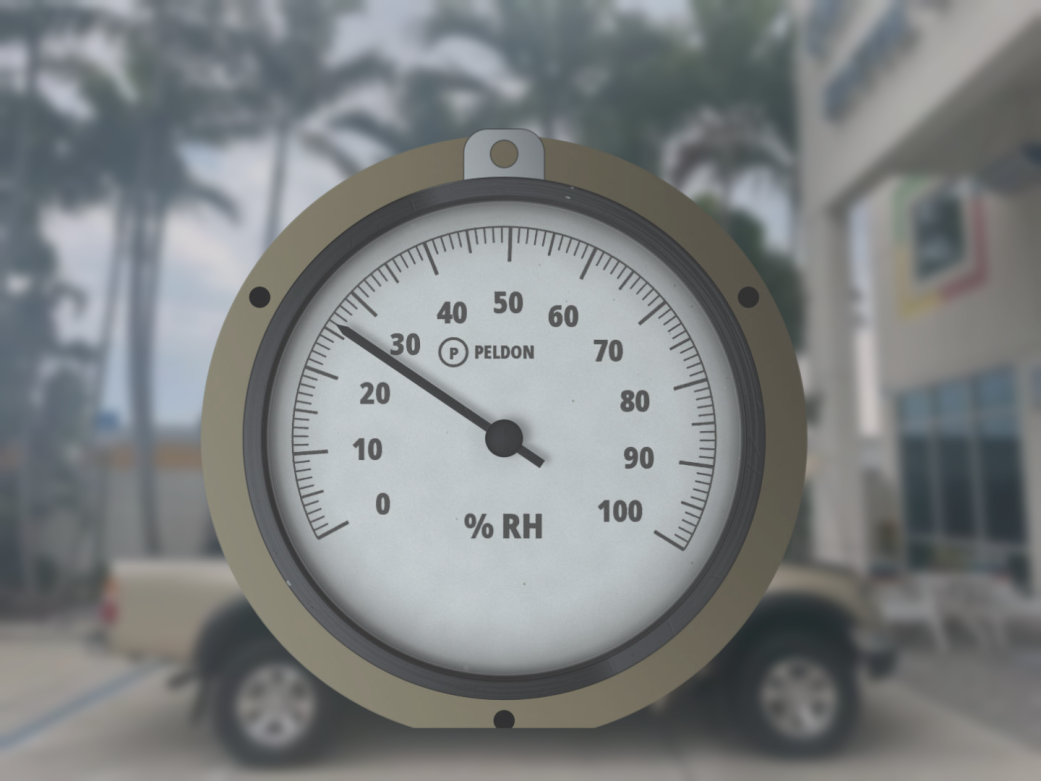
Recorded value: 26 %
